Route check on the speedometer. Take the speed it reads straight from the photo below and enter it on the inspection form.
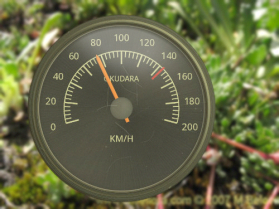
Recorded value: 76 km/h
